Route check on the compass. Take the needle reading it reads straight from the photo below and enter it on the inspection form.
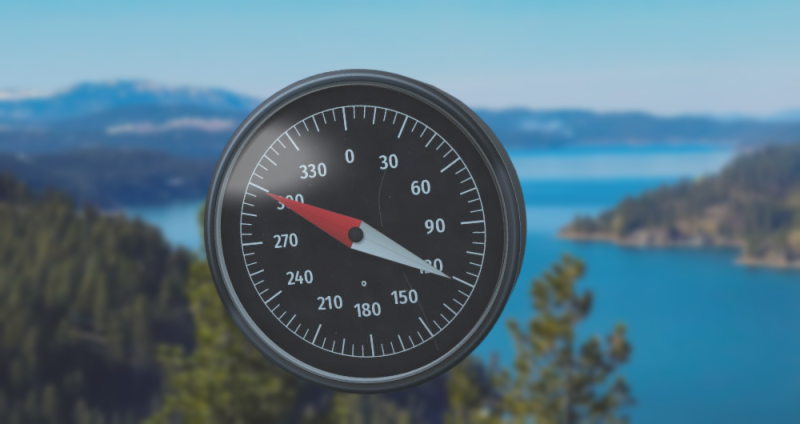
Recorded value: 300 °
